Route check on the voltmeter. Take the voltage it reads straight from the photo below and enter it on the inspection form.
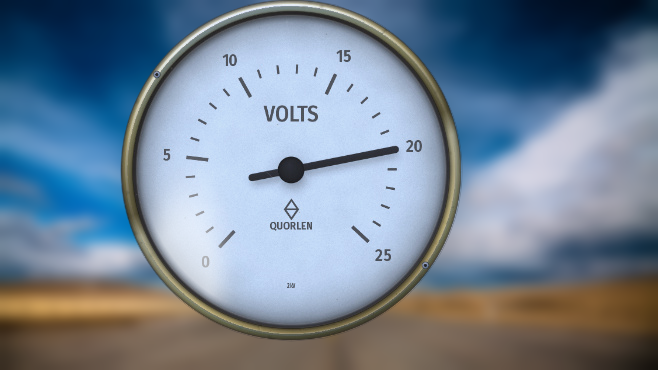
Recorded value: 20 V
